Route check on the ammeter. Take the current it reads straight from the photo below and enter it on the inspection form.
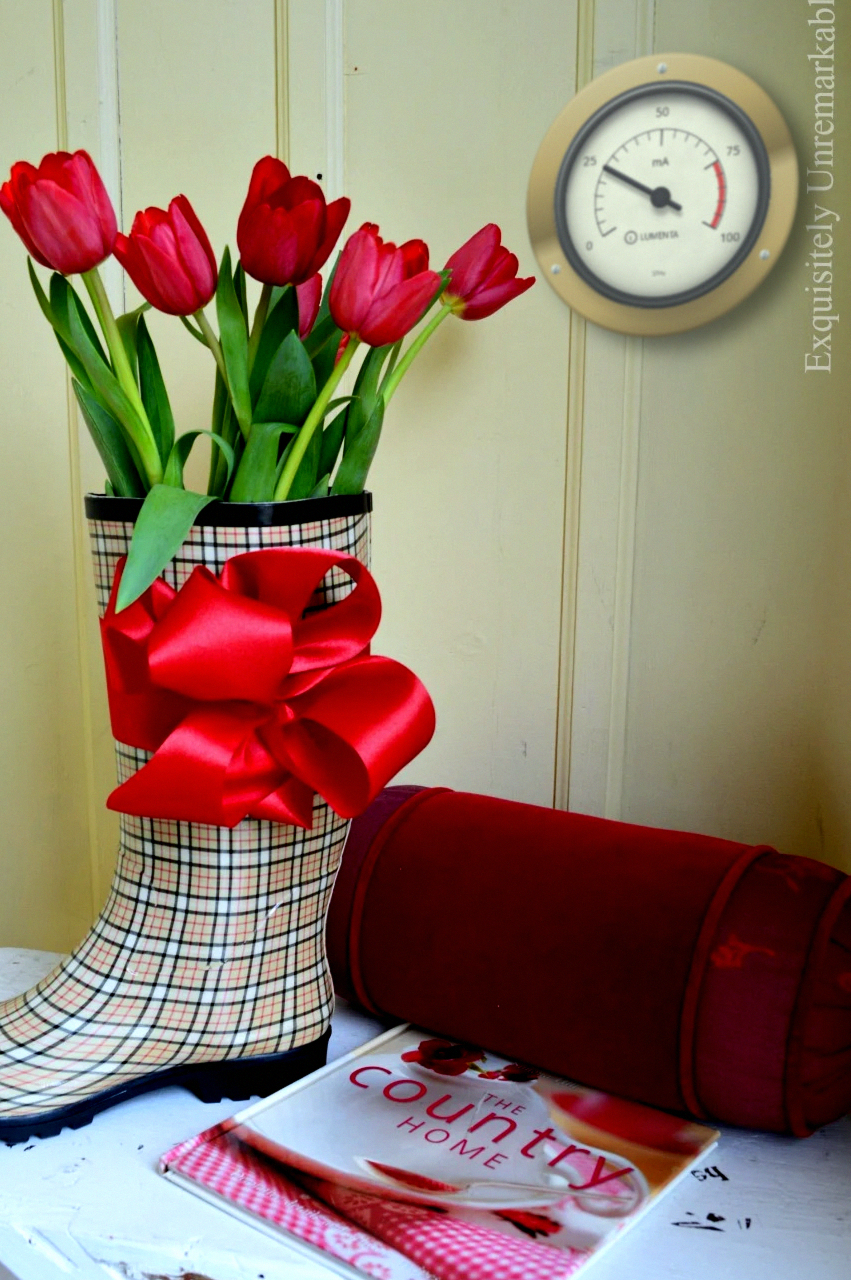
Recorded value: 25 mA
